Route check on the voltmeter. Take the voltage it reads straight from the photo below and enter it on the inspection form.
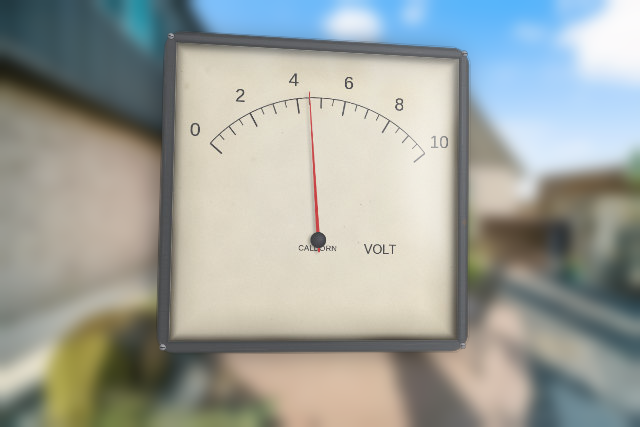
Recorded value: 4.5 V
